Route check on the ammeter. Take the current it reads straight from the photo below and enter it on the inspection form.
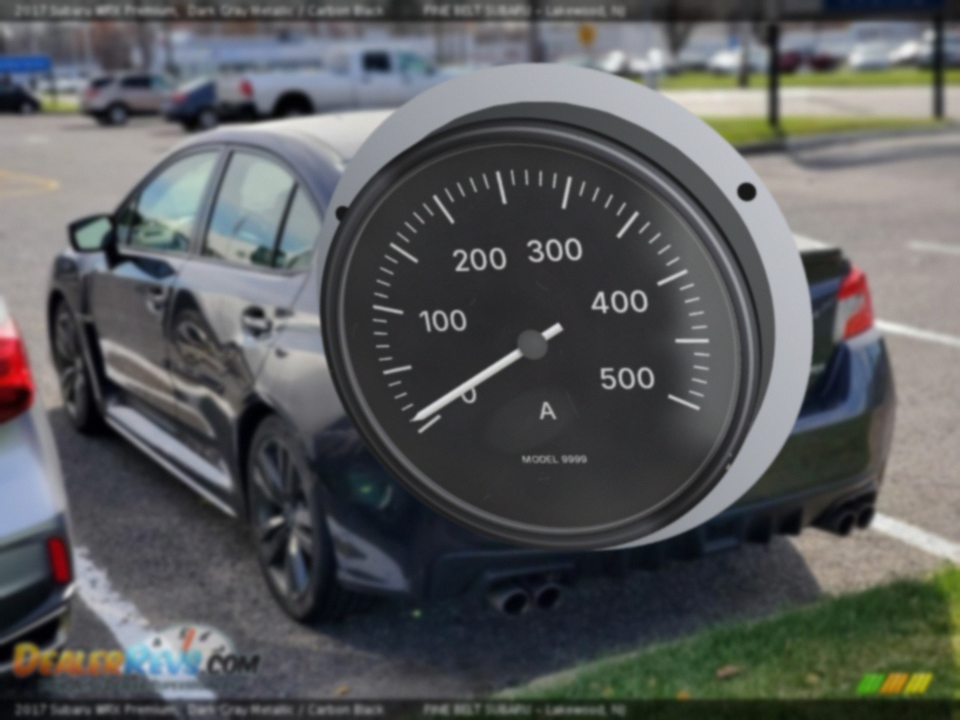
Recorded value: 10 A
